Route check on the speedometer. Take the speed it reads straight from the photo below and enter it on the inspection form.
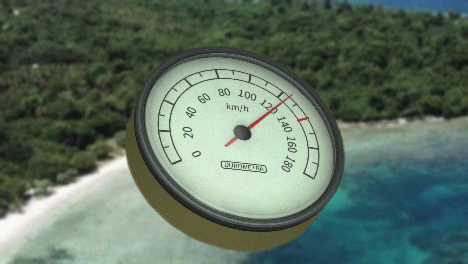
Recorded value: 125 km/h
